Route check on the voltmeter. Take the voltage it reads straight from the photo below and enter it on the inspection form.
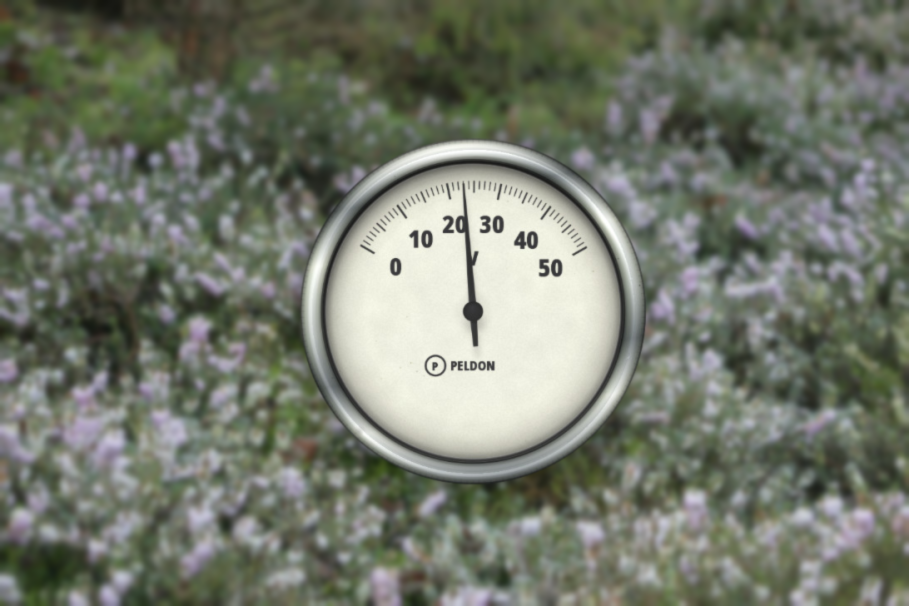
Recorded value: 23 V
